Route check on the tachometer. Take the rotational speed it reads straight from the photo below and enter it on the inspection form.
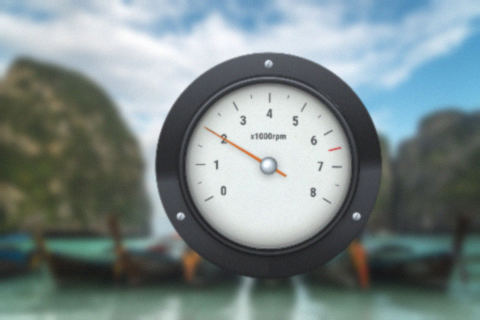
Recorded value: 2000 rpm
